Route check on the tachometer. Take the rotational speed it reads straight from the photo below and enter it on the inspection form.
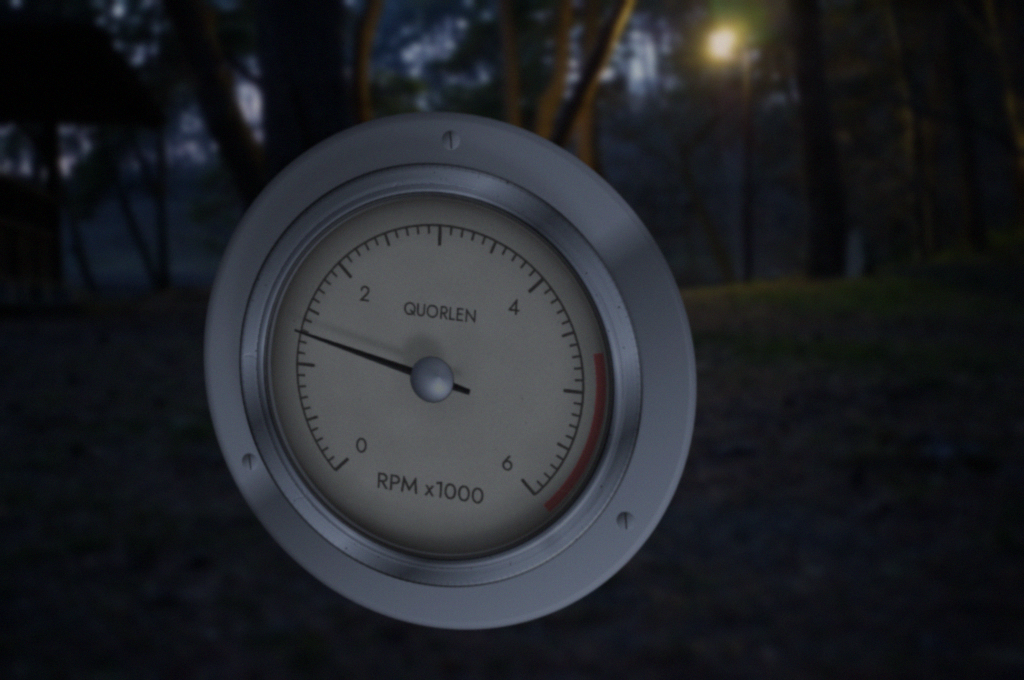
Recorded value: 1300 rpm
